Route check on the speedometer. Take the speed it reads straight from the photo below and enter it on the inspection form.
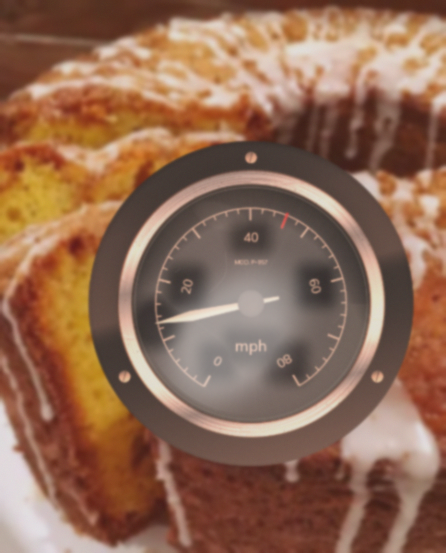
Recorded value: 13 mph
